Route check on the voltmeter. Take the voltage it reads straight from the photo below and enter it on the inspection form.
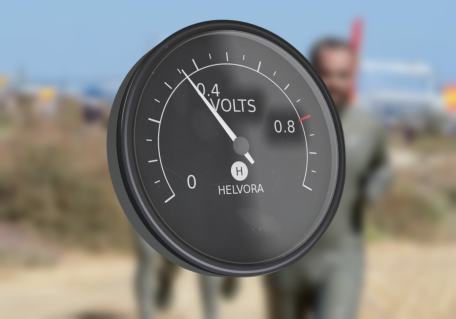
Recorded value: 0.35 V
